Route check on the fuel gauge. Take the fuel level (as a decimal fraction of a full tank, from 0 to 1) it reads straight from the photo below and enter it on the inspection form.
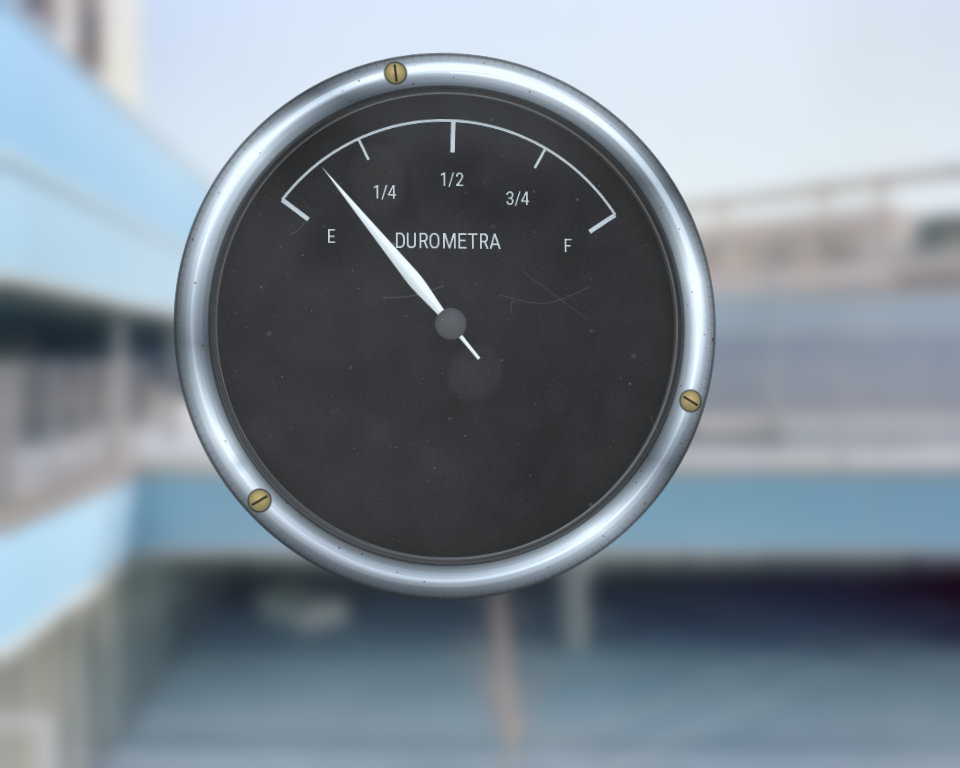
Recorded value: 0.125
